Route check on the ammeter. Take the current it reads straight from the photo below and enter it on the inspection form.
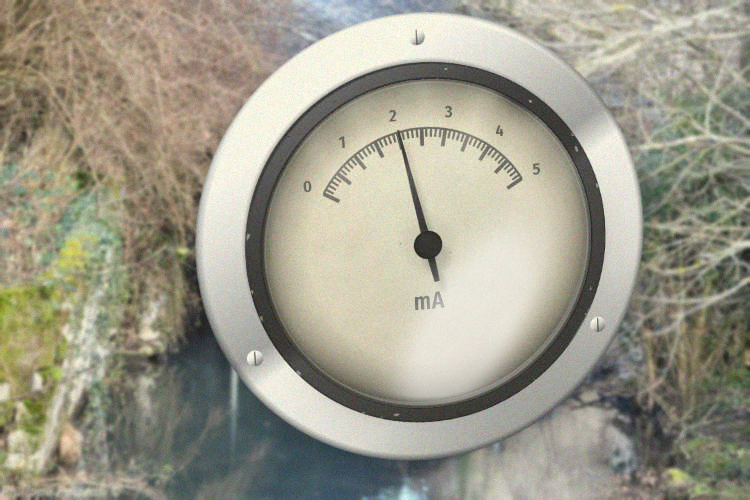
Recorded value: 2 mA
